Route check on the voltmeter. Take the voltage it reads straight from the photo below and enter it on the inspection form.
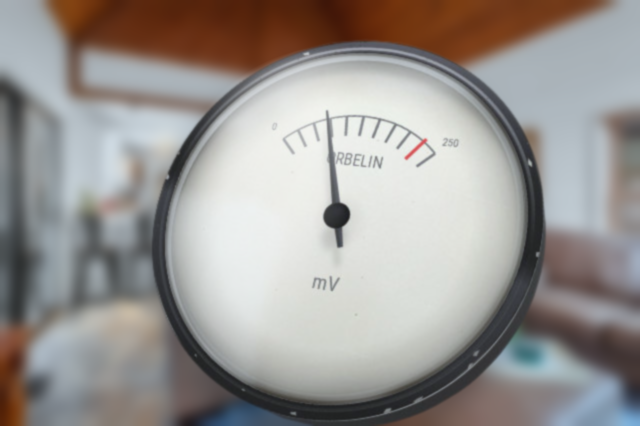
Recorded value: 75 mV
